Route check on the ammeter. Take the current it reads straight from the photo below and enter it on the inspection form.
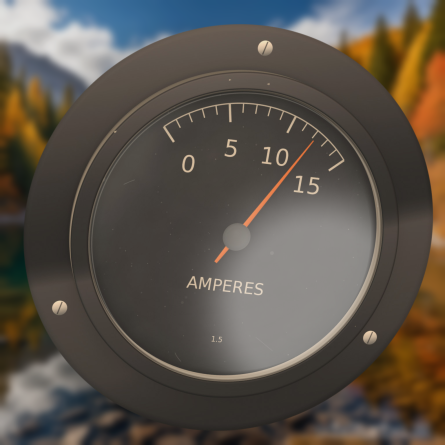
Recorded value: 12 A
